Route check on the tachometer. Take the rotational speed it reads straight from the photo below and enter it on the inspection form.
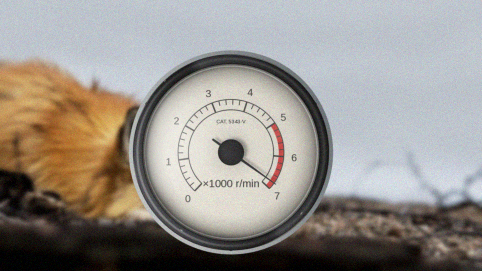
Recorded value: 6800 rpm
